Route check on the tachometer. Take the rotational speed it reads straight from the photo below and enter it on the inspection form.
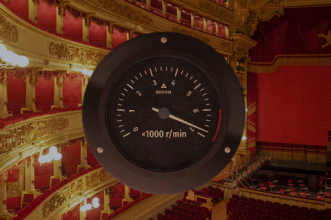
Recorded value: 6800 rpm
